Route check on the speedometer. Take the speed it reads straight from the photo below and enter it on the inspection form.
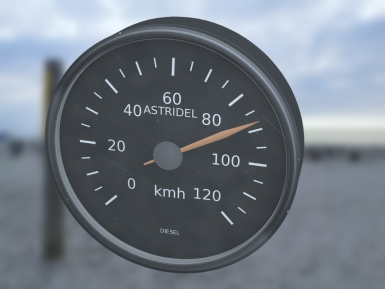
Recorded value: 87.5 km/h
